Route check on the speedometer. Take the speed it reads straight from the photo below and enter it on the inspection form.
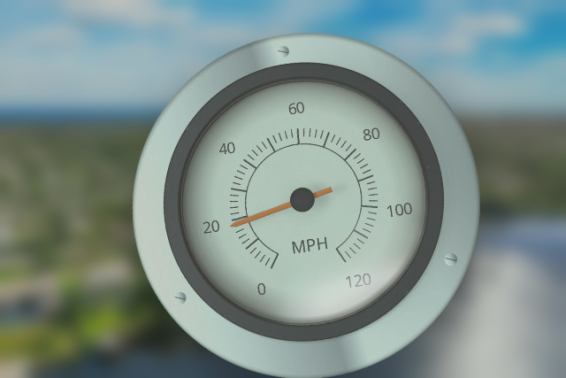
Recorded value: 18 mph
